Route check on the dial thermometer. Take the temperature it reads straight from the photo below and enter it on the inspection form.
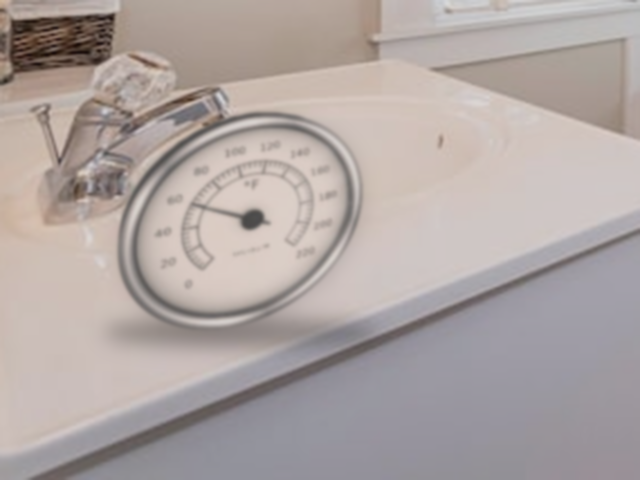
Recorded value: 60 °F
